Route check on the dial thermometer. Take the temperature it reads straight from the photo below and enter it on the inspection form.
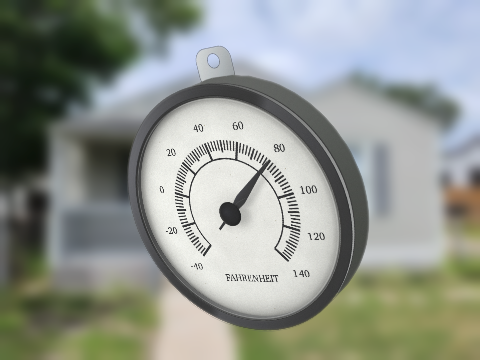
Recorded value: 80 °F
